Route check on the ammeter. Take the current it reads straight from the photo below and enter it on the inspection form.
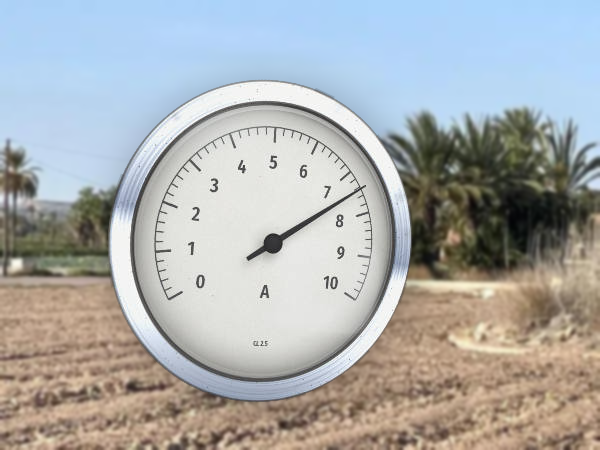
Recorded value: 7.4 A
